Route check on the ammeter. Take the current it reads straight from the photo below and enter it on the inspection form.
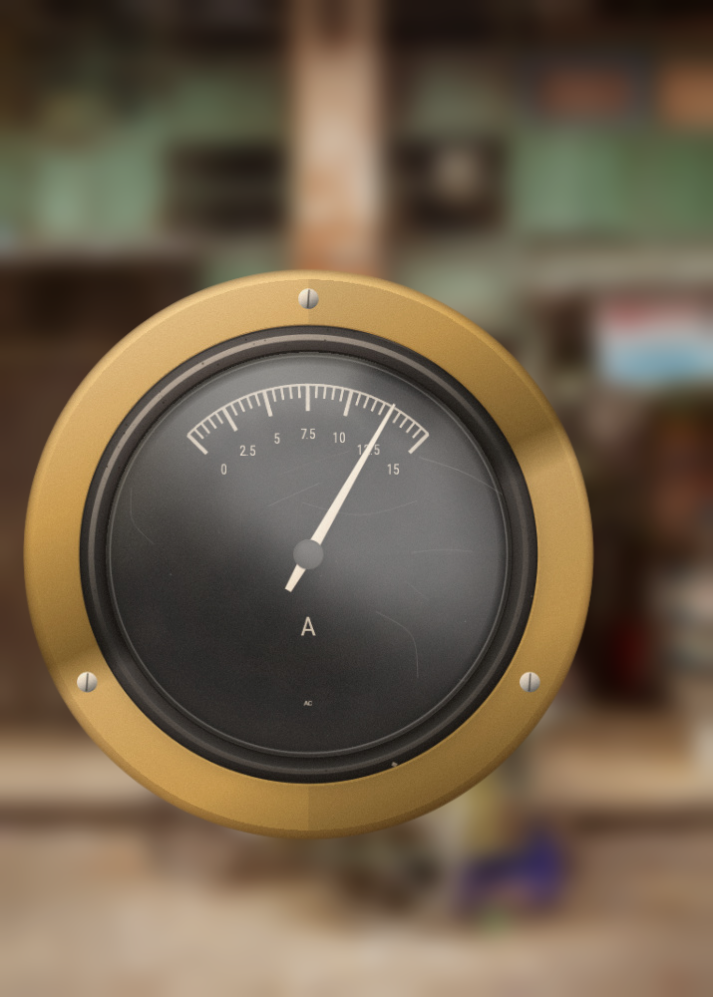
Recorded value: 12.5 A
